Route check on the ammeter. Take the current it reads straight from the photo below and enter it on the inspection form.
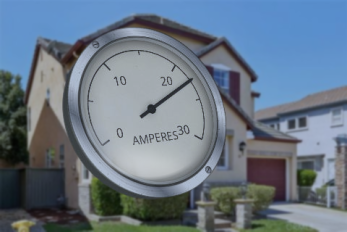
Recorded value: 22.5 A
